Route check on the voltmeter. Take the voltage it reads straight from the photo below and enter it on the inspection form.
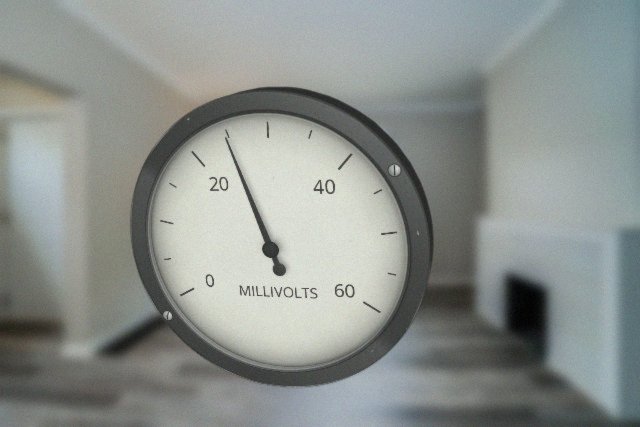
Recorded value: 25 mV
